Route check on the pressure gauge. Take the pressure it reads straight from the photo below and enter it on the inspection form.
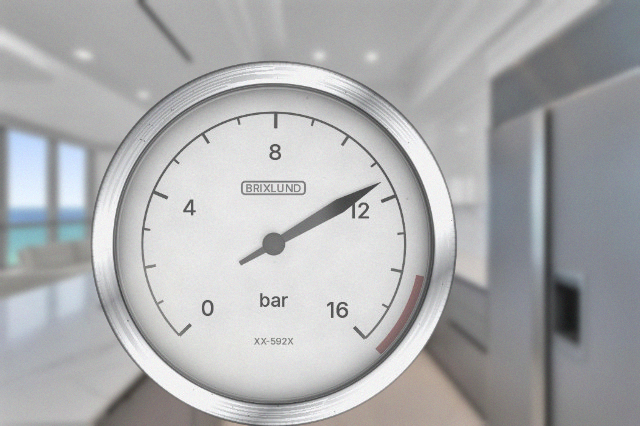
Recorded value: 11.5 bar
